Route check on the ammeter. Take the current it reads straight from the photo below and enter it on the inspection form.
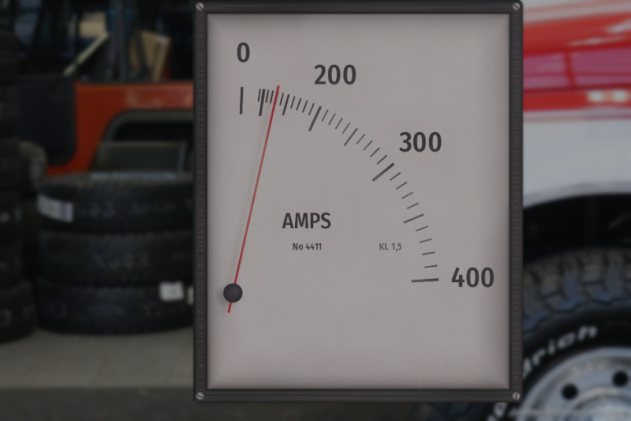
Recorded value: 130 A
